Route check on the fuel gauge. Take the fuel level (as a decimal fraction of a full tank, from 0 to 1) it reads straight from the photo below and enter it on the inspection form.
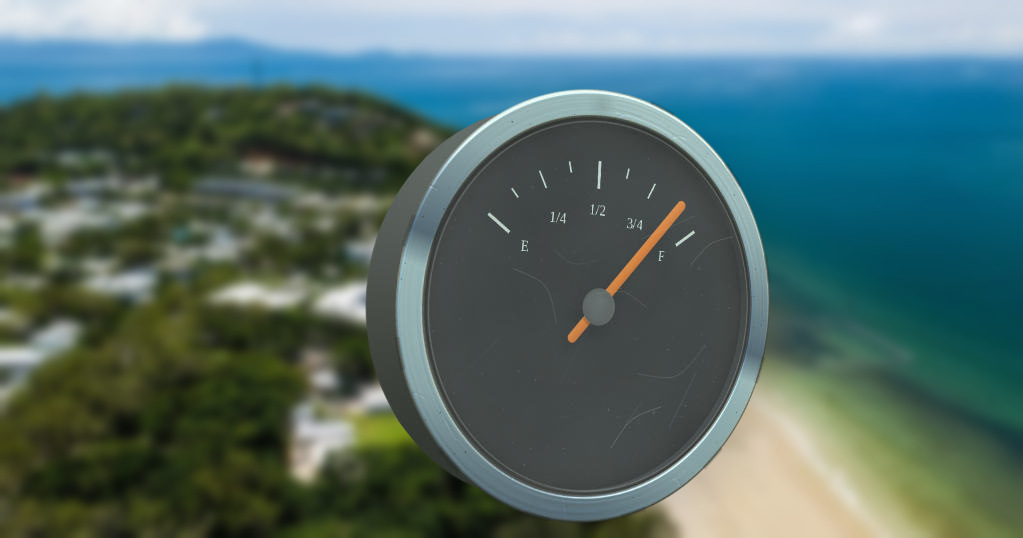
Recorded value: 0.875
